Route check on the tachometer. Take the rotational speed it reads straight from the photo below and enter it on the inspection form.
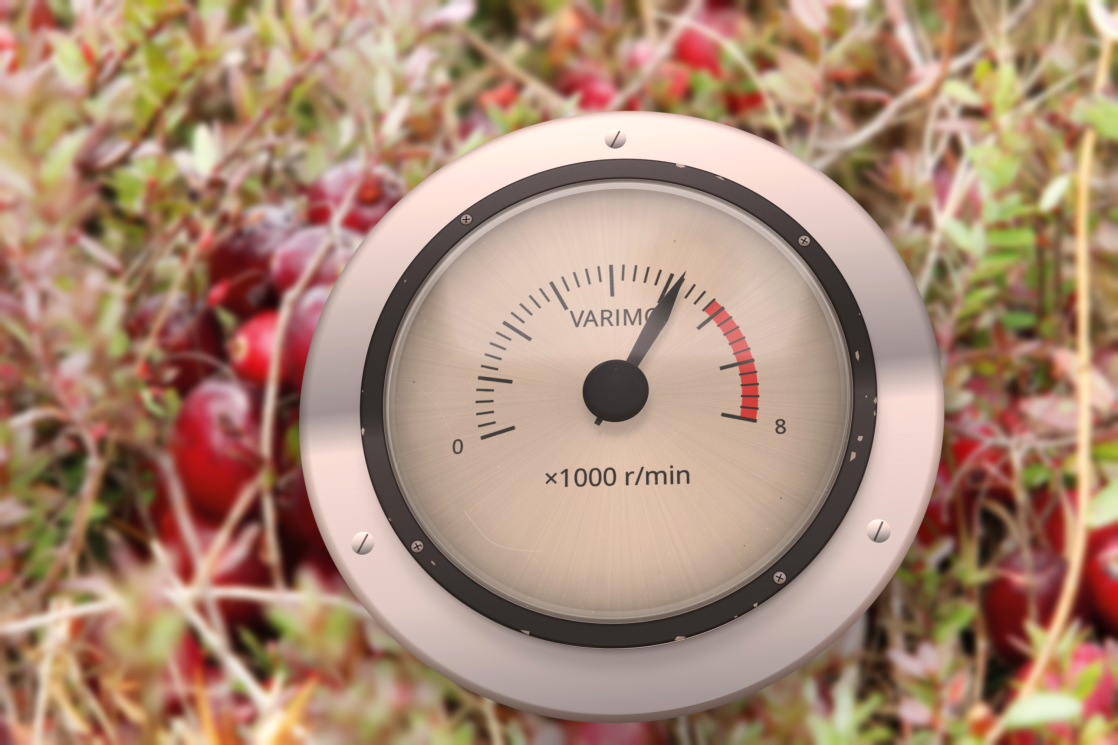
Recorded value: 5200 rpm
